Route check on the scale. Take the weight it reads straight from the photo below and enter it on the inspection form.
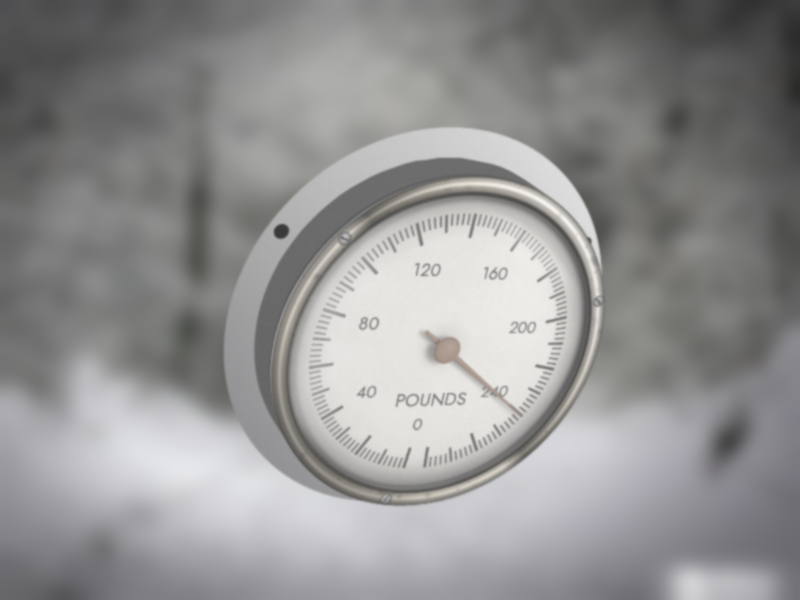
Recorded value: 240 lb
